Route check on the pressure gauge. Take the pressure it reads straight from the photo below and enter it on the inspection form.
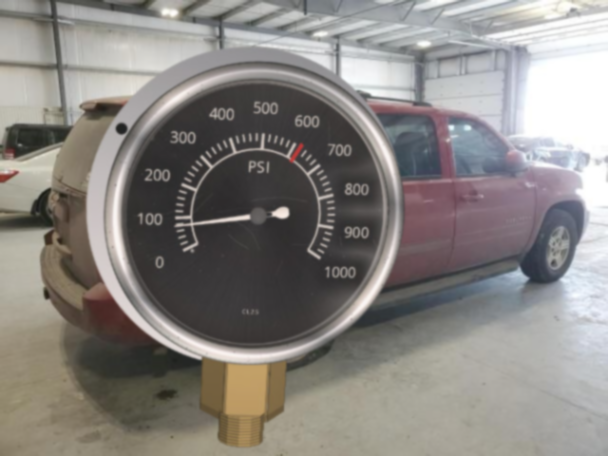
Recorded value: 80 psi
